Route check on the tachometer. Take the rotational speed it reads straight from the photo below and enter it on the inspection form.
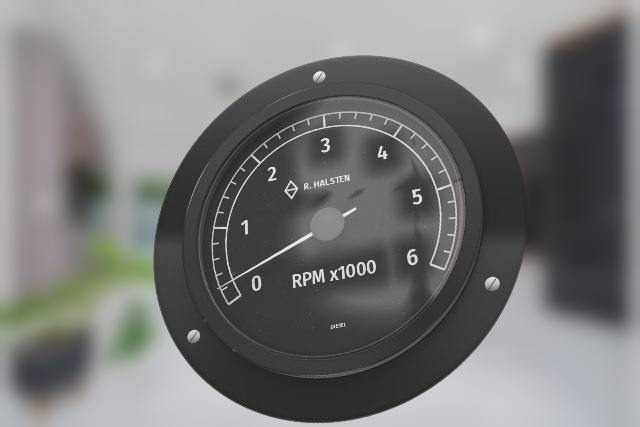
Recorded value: 200 rpm
